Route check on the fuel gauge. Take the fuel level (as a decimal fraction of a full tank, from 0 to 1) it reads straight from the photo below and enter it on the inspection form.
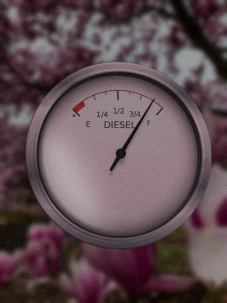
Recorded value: 0.875
